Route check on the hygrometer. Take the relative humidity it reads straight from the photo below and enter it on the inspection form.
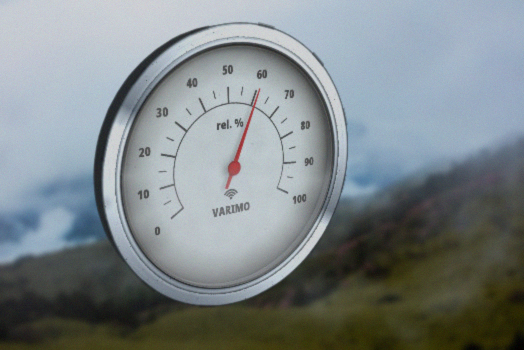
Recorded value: 60 %
